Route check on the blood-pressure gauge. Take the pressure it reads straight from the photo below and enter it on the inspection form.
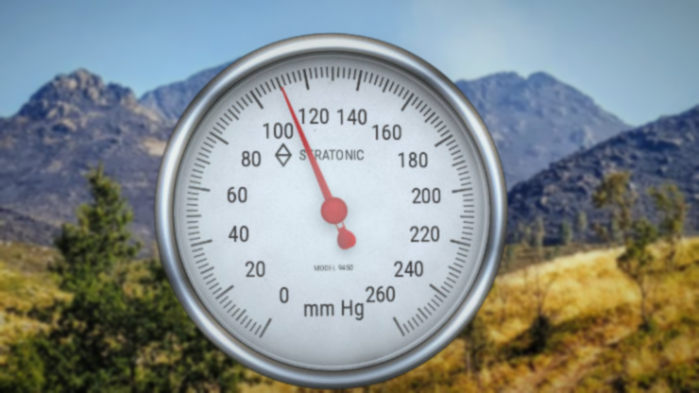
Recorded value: 110 mmHg
